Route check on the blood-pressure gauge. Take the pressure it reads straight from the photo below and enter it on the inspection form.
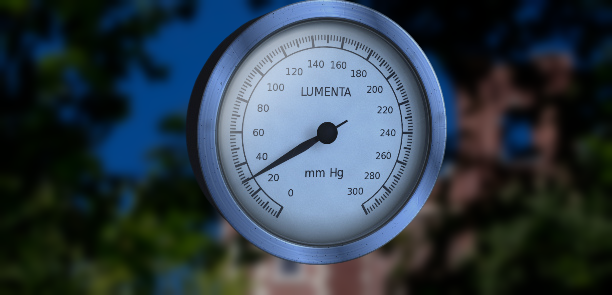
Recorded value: 30 mmHg
